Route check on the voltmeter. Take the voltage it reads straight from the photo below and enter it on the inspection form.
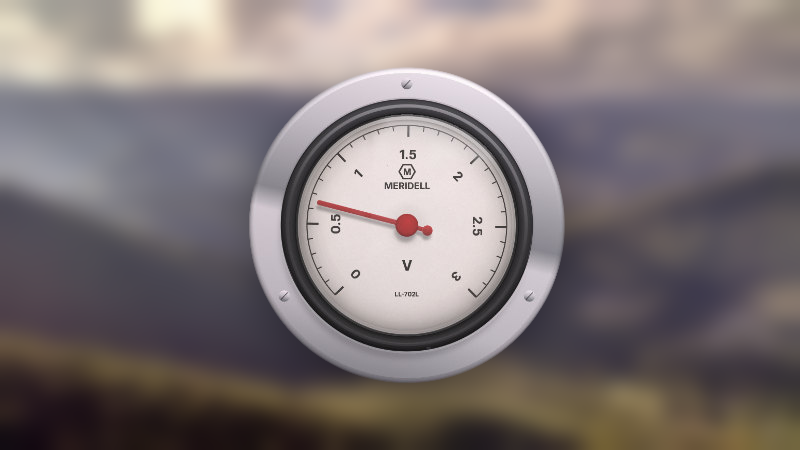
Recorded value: 0.65 V
